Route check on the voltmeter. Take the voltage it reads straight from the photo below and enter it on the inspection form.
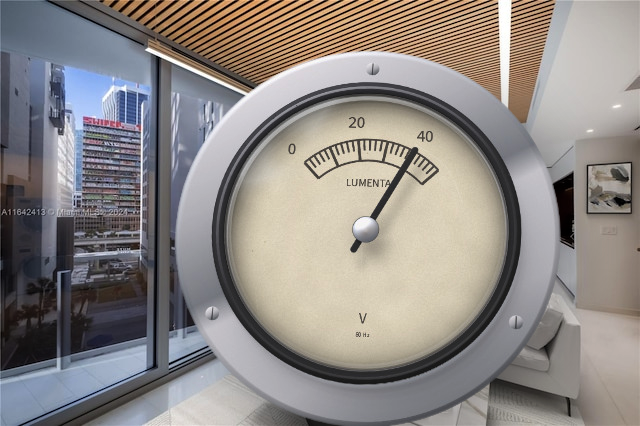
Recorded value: 40 V
